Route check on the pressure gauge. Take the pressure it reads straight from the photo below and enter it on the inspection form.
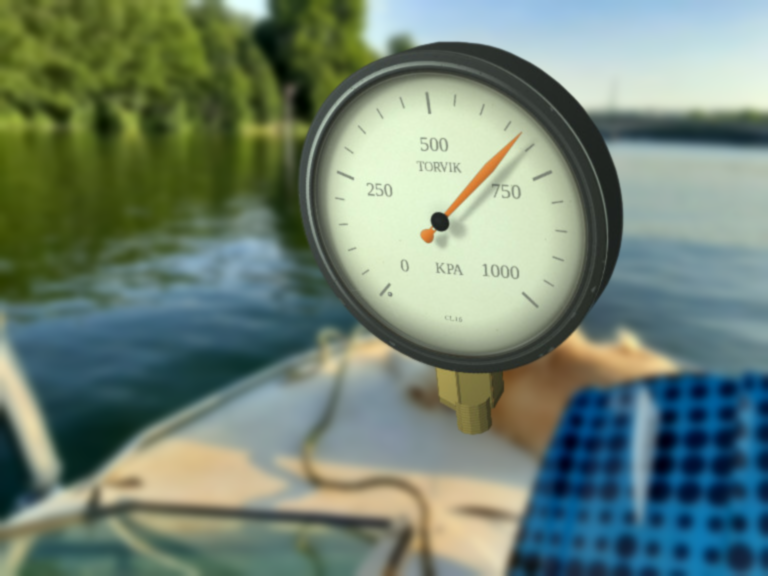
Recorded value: 675 kPa
